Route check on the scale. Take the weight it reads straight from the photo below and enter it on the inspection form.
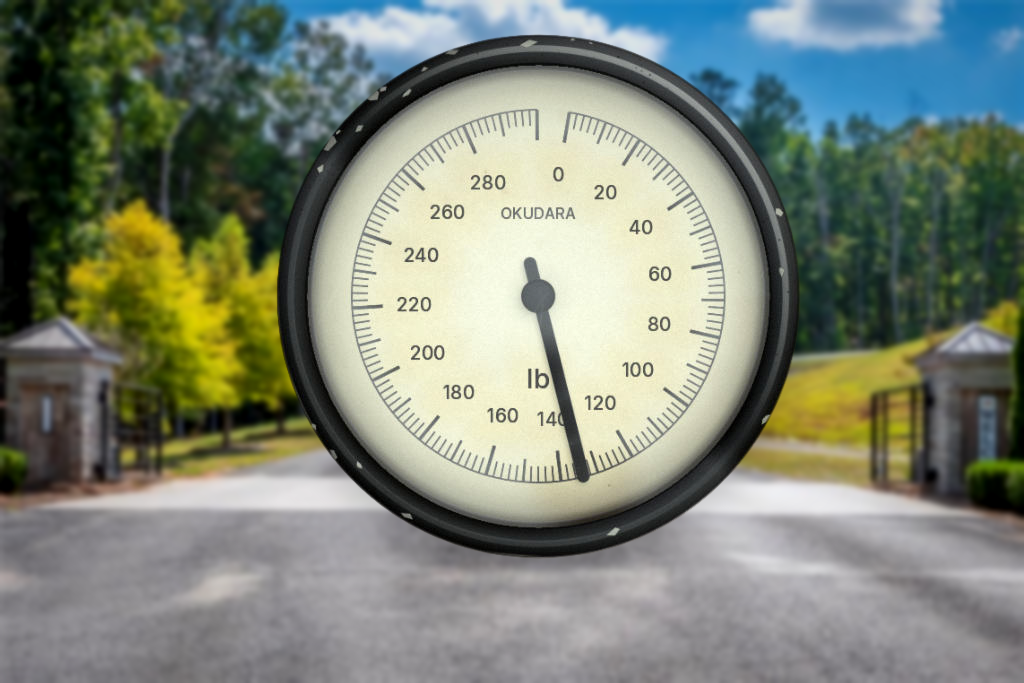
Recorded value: 134 lb
